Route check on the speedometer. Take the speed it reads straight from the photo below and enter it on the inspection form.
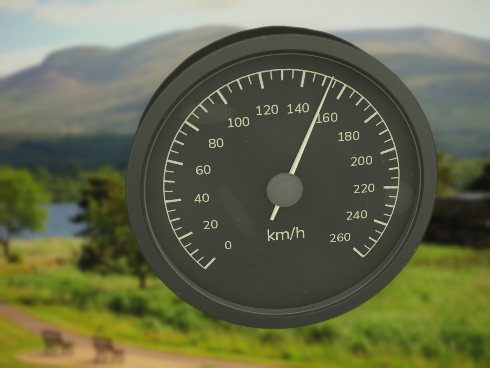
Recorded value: 152.5 km/h
